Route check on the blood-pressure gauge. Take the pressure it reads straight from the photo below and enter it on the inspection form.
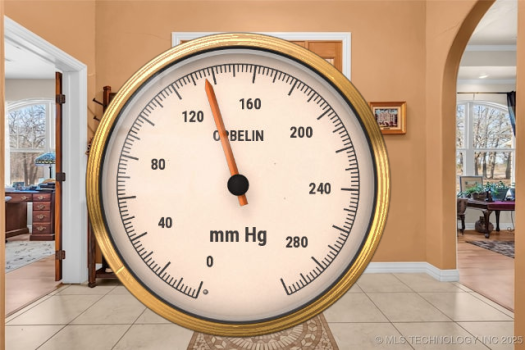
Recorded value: 136 mmHg
